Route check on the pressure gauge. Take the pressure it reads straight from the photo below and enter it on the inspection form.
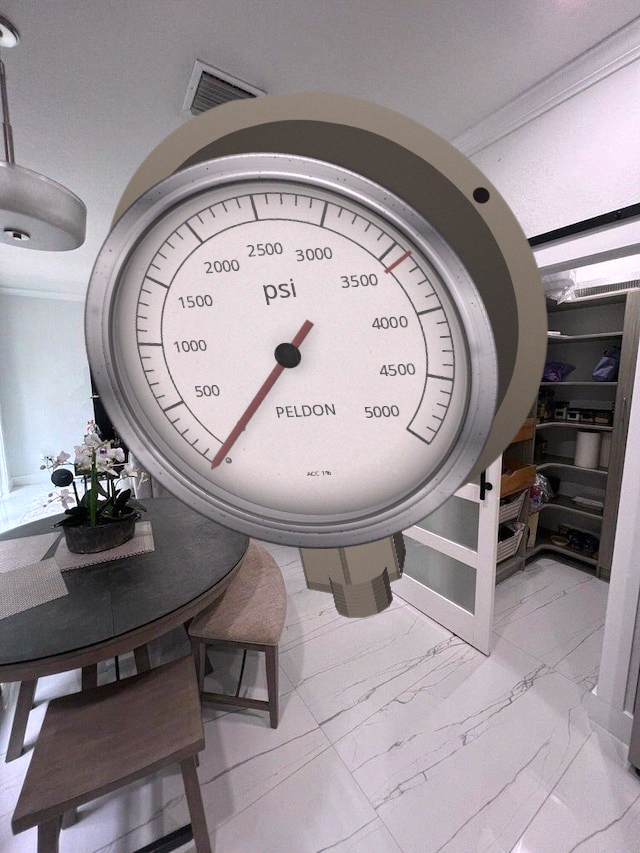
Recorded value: 0 psi
